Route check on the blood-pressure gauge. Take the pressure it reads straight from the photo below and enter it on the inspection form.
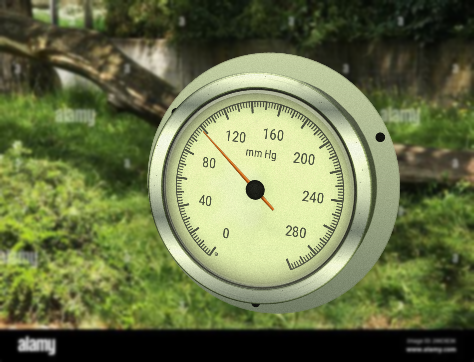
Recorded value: 100 mmHg
